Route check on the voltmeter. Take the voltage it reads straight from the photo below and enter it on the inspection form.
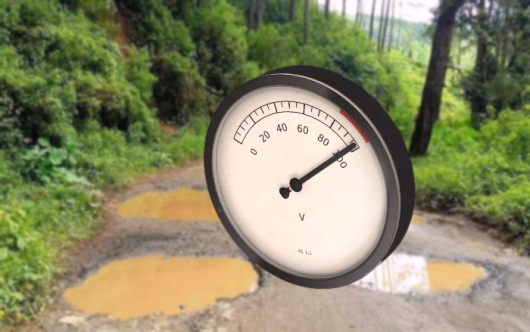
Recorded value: 97.5 V
